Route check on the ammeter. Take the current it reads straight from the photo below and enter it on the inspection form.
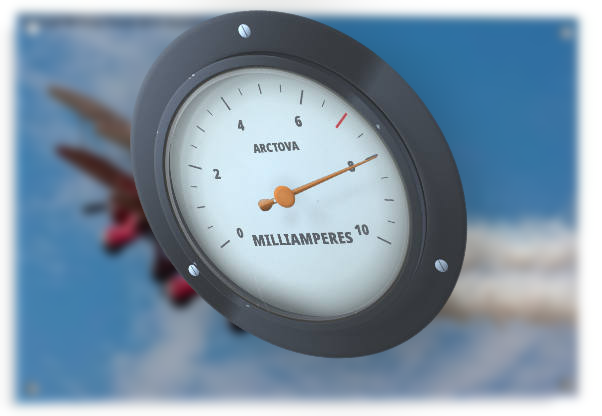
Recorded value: 8 mA
